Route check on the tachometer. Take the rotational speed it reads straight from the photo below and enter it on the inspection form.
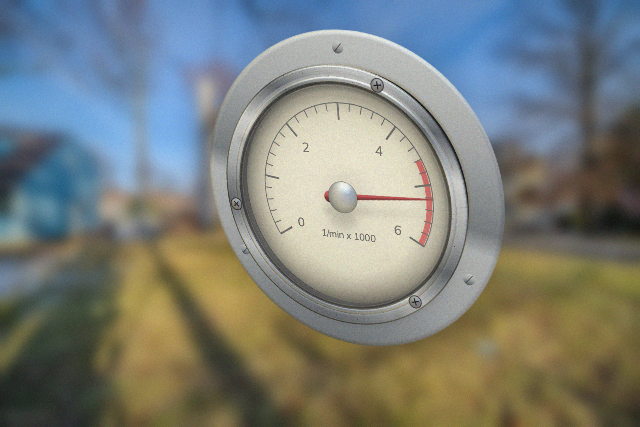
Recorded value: 5200 rpm
